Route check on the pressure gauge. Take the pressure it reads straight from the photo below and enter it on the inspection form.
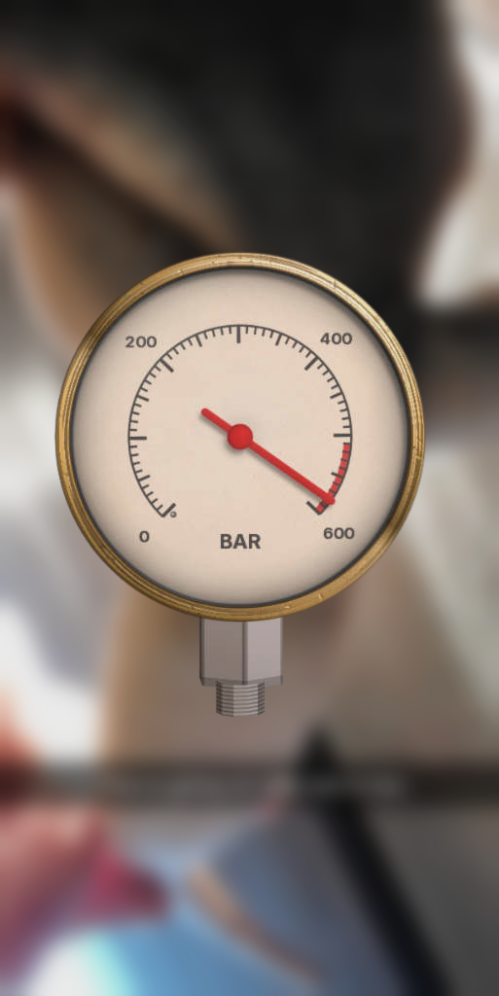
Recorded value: 580 bar
